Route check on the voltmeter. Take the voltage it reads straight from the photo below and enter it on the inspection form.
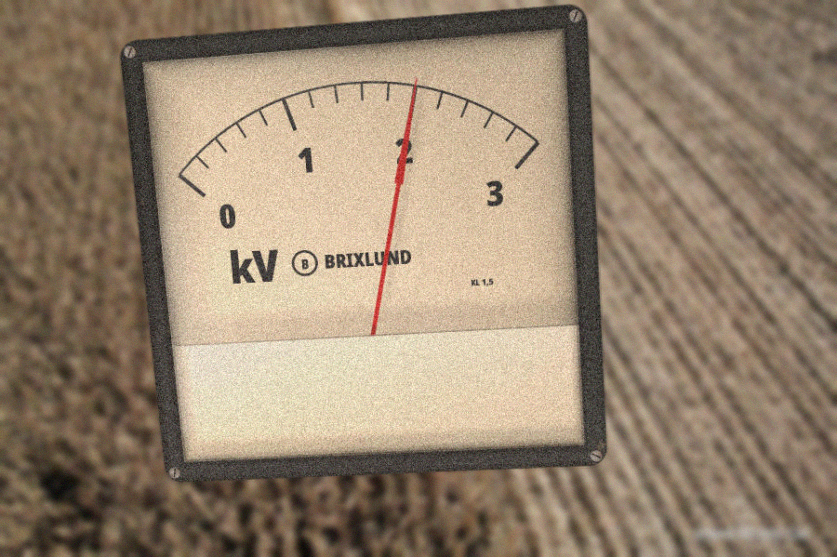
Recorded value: 2 kV
